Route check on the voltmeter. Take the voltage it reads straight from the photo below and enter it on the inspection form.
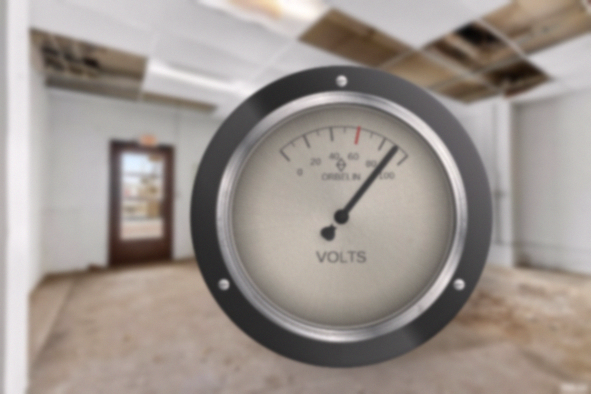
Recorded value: 90 V
